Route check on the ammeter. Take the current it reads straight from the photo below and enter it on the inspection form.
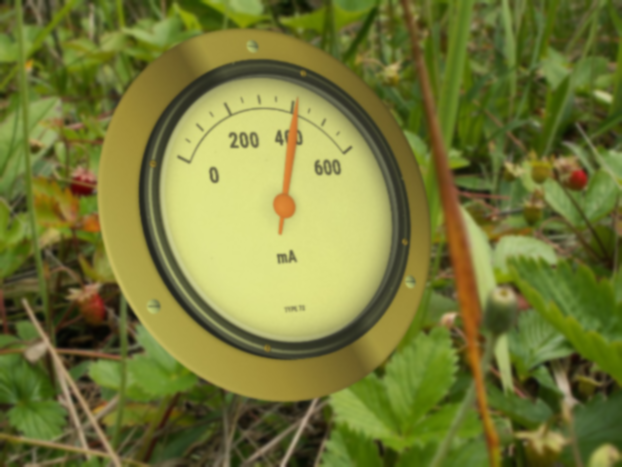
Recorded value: 400 mA
